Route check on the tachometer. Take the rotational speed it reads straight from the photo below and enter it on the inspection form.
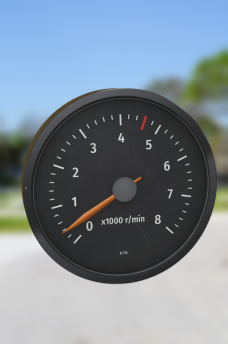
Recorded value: 400 rpm
